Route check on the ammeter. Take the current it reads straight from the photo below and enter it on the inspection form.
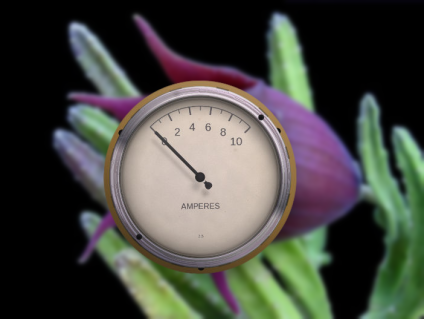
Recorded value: 0 A
